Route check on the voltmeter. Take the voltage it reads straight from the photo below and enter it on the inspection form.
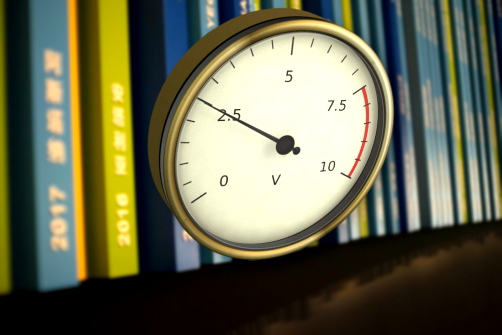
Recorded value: 2.5 V
